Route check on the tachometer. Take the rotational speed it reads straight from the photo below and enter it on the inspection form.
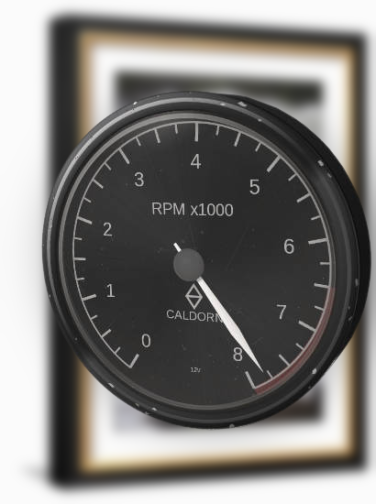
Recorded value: 7750 rpm
